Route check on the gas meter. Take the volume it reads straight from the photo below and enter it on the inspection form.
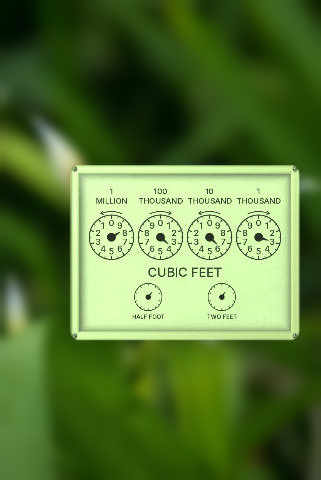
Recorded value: 836300 ft³
